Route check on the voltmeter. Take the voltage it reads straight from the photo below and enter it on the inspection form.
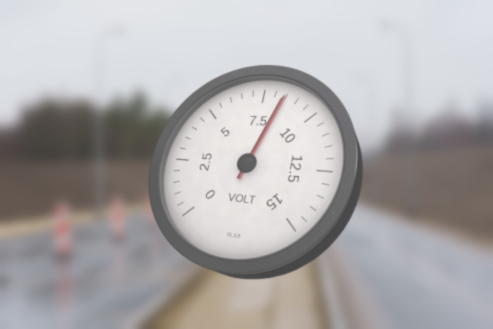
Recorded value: 8.5 V
